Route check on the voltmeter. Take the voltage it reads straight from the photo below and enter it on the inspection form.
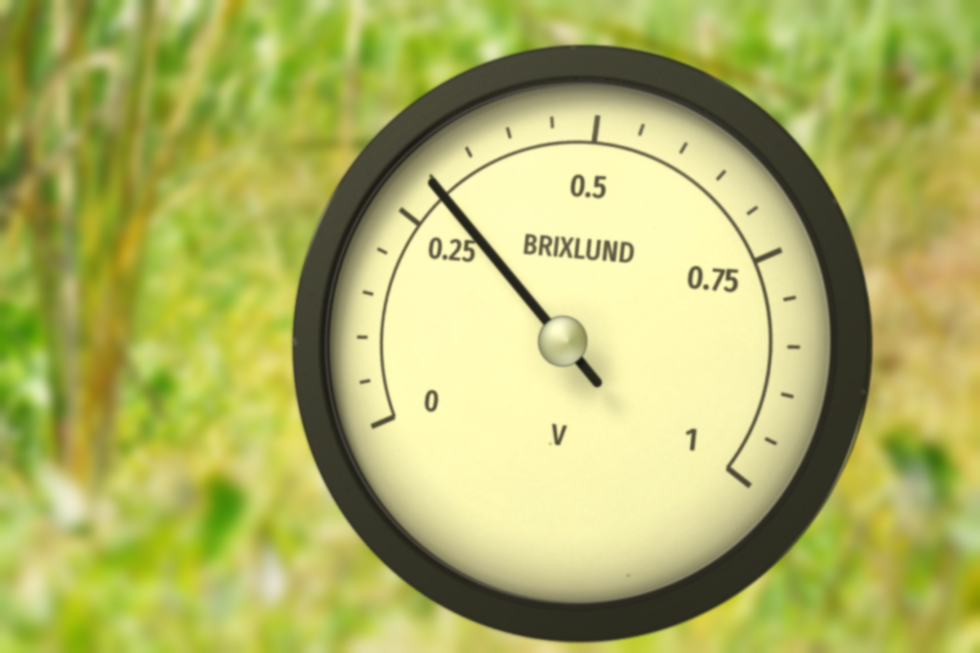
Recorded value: 0.3 V
